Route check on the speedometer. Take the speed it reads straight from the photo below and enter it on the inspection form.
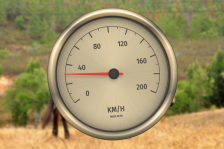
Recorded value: 30 km/h
